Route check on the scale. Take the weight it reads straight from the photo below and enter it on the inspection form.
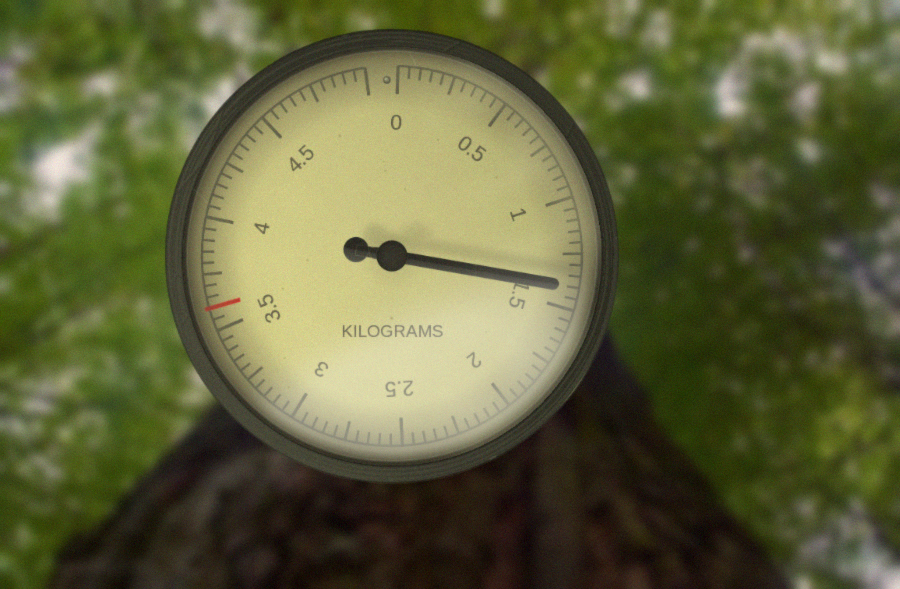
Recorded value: 1.4 kg
